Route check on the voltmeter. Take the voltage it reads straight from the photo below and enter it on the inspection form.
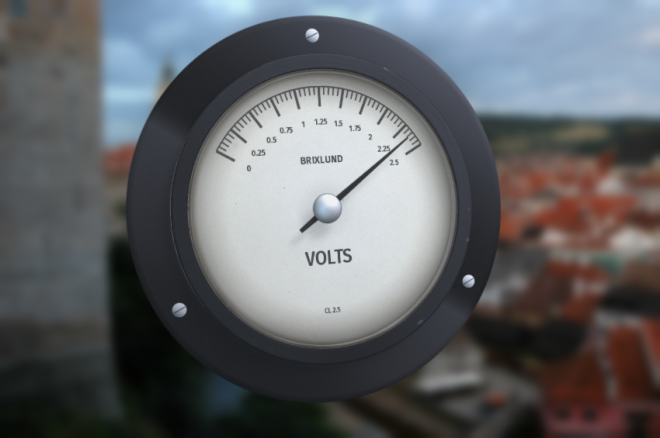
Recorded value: 2.35 V
